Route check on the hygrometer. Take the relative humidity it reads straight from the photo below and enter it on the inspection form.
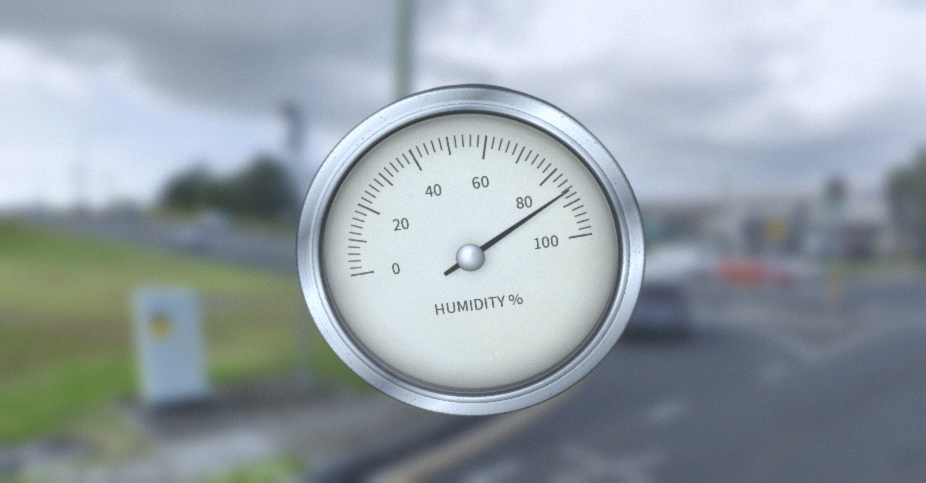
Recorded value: 86 %
